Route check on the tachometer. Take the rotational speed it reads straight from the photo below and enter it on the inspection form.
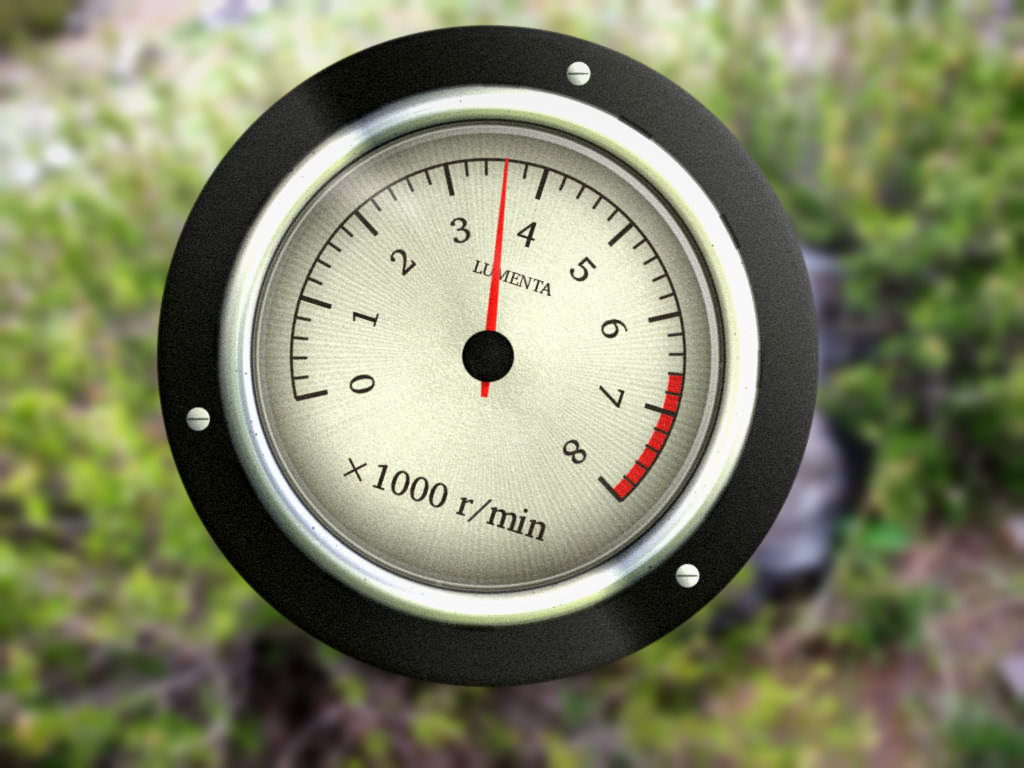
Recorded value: 3600 rpm
